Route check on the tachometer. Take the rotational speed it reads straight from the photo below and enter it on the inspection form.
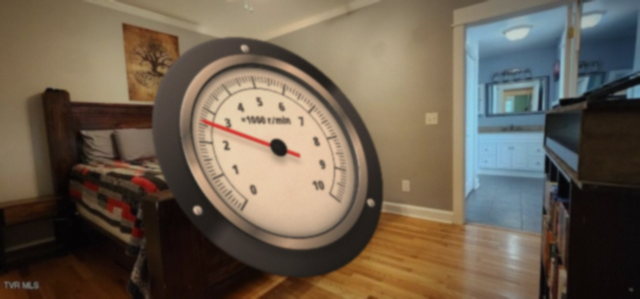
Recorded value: 2500 rpm
